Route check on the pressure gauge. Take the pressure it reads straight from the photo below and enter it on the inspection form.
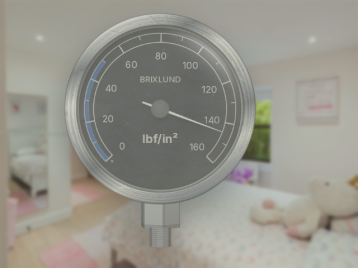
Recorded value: 145 psi
